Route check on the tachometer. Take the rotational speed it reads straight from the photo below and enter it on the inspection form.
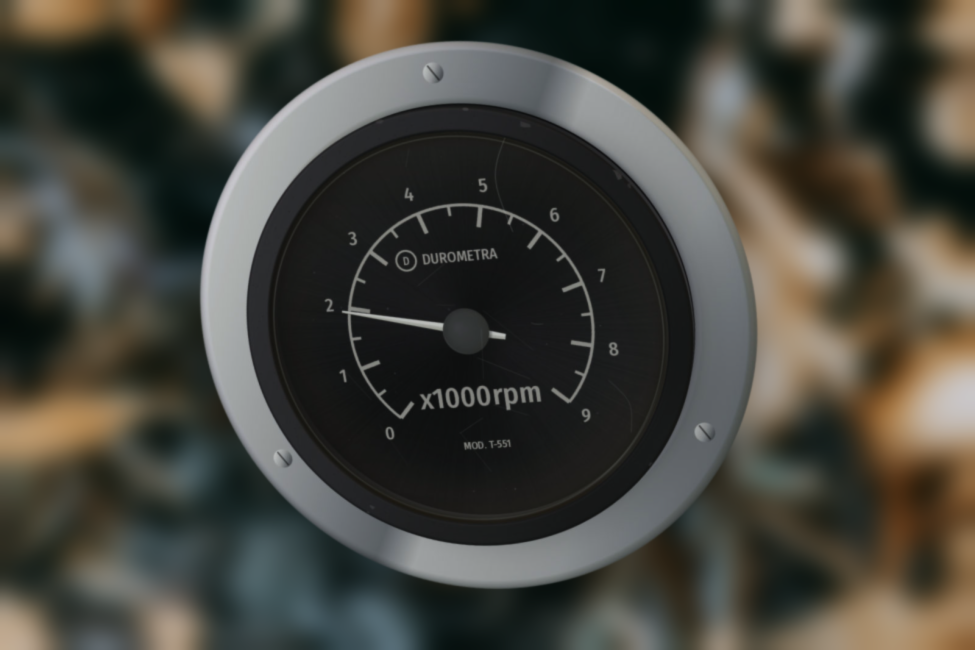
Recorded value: 2000 rpm
